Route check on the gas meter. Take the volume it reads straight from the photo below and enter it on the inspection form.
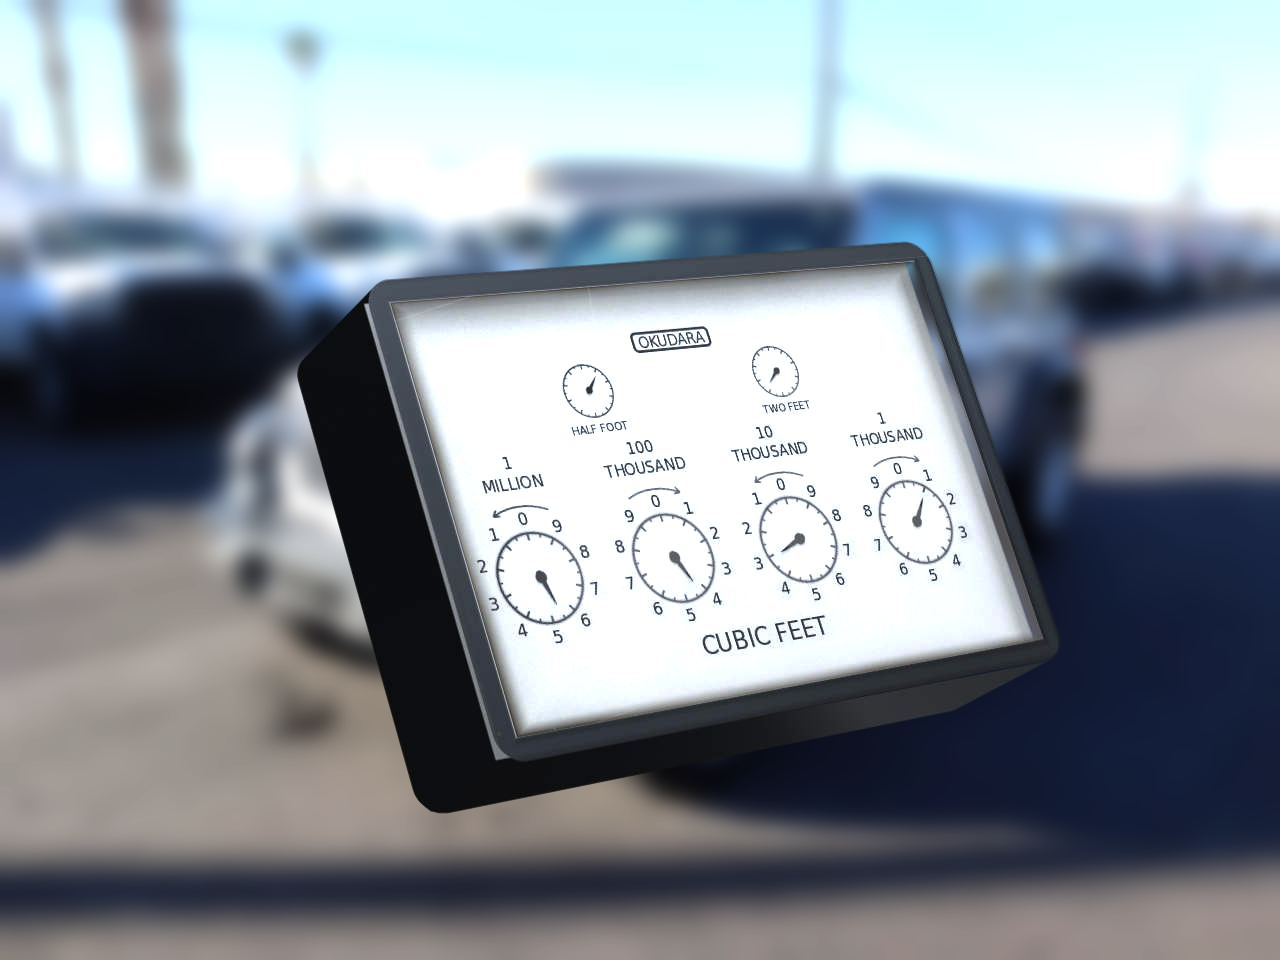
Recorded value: 543100 ft³
